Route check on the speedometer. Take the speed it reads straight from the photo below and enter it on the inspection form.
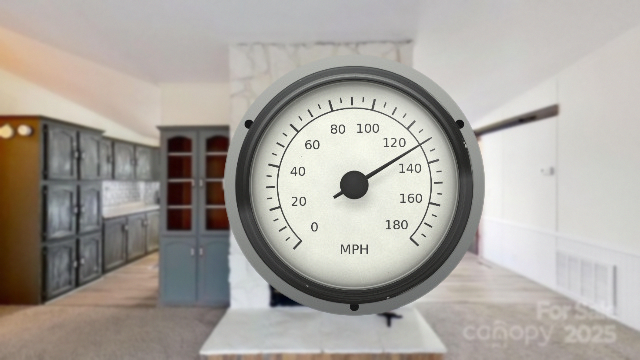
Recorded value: 130 mph
